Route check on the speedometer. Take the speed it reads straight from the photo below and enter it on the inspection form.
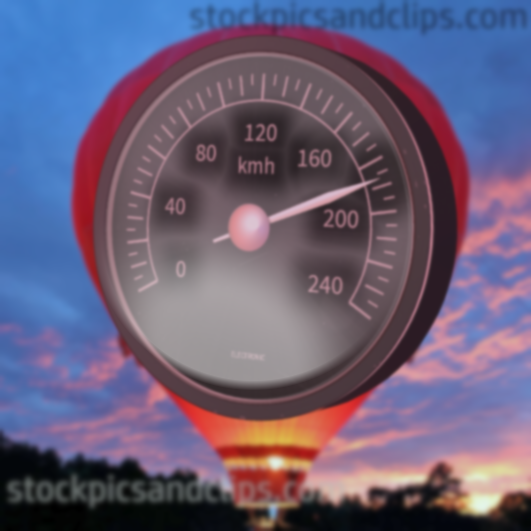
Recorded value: 187.5 km/h
